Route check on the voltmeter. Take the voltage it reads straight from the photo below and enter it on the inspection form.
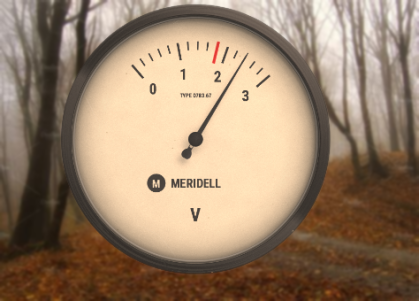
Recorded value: 2.4 V
